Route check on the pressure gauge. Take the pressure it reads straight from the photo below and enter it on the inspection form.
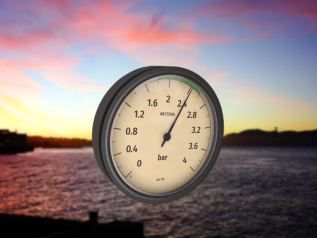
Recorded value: 2.4 bar
